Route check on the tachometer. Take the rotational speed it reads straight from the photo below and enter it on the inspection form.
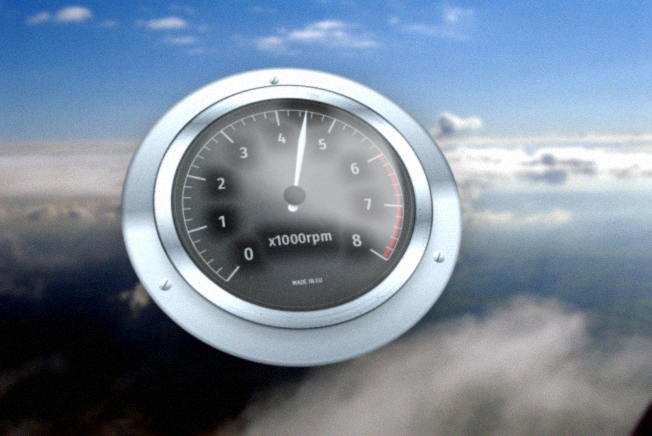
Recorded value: 4500 rpm
